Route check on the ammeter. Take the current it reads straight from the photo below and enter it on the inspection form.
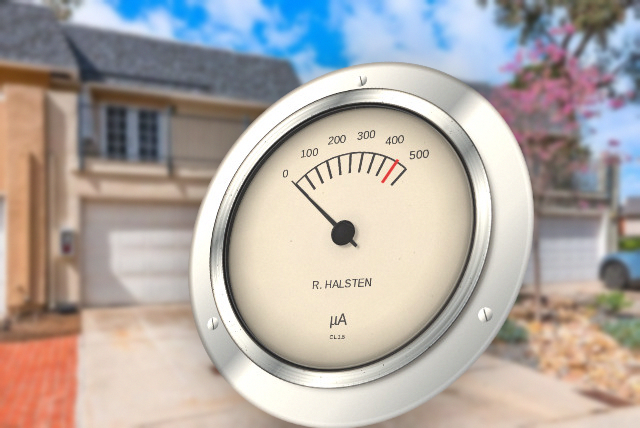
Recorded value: 0 µA
